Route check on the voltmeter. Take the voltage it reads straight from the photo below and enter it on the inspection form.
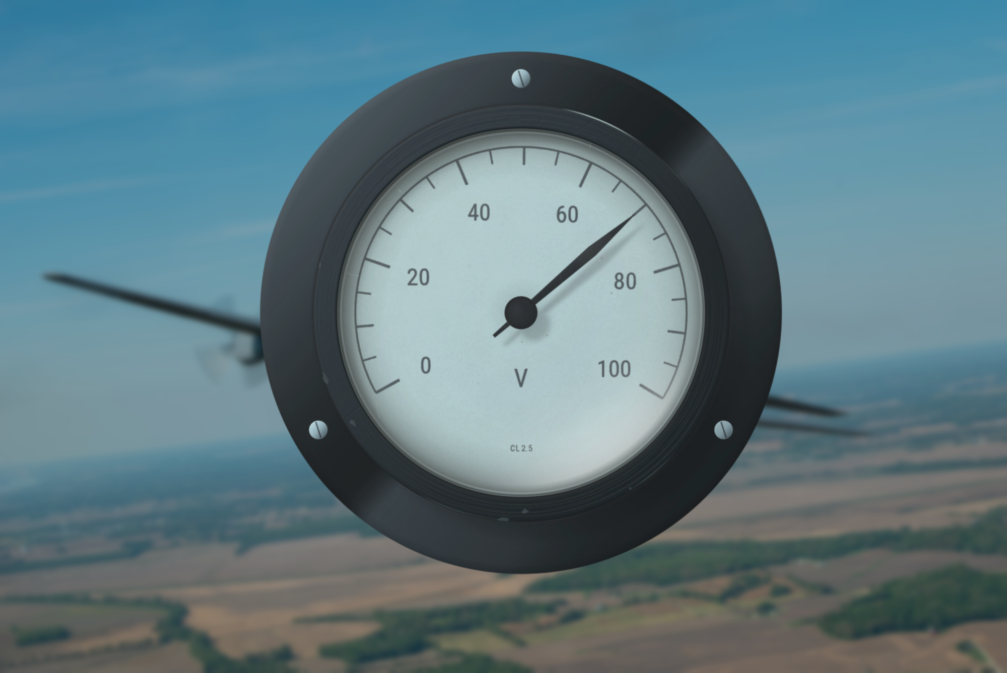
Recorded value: 70 V
